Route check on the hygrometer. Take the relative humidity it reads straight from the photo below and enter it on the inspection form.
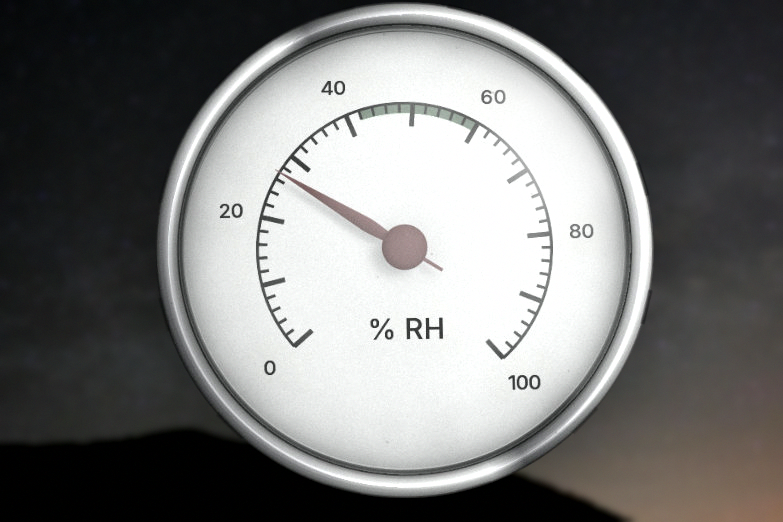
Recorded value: 27 %
